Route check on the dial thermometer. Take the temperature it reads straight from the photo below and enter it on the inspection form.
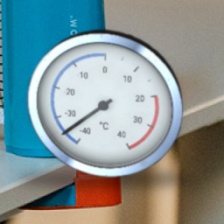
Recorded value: -35 °C
